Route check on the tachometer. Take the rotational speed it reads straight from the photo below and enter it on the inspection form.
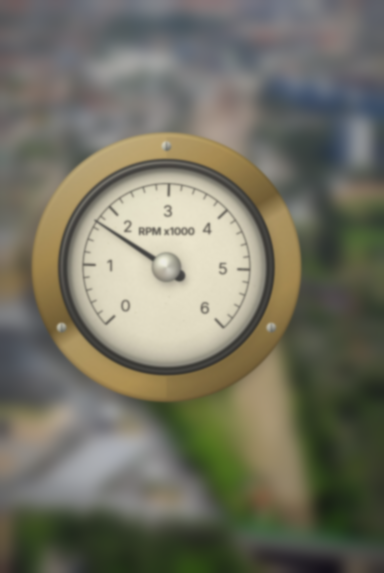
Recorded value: 1700 rpm
